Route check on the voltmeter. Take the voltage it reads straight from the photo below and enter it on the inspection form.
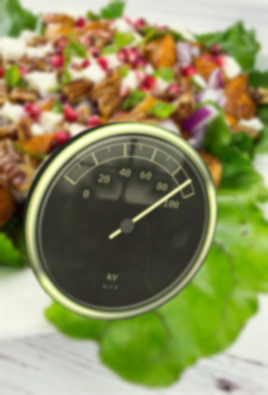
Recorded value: 90 kV
